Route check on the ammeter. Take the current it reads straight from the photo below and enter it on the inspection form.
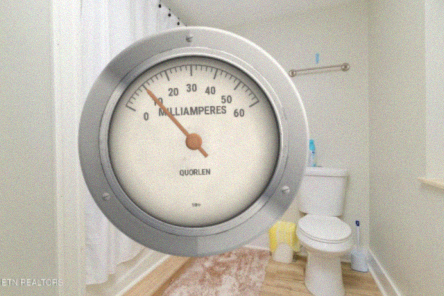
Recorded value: 10 mA
